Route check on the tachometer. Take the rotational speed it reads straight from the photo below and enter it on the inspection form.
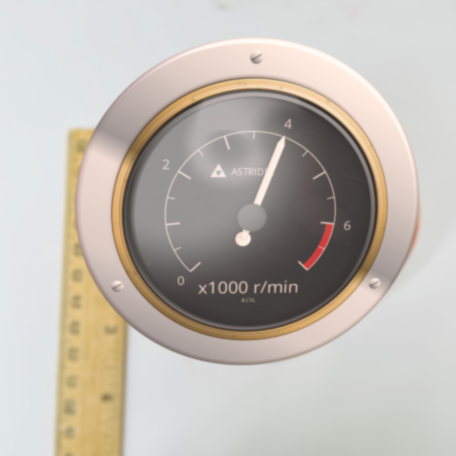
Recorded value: 4000 rpm
